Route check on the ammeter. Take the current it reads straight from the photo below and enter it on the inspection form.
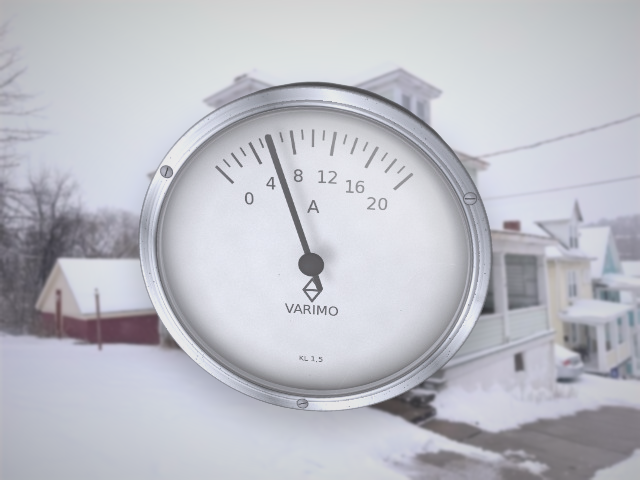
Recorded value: 6 A
